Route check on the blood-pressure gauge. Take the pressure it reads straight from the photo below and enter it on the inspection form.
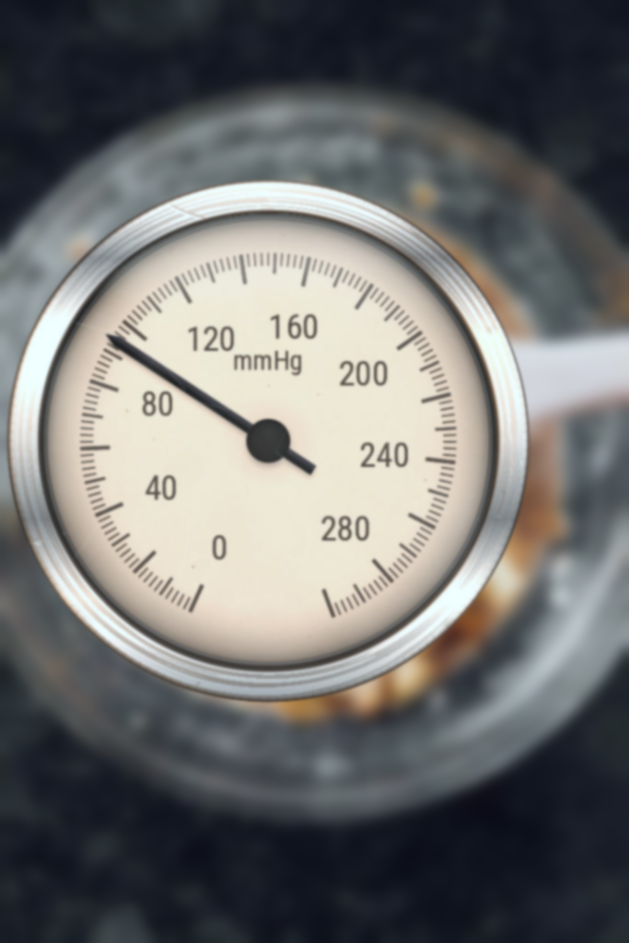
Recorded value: 94 mmHg
